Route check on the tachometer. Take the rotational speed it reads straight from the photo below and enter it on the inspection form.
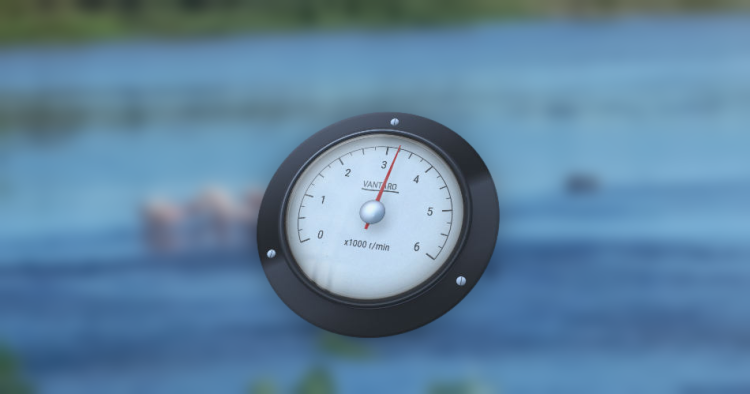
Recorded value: 3250 rpm
